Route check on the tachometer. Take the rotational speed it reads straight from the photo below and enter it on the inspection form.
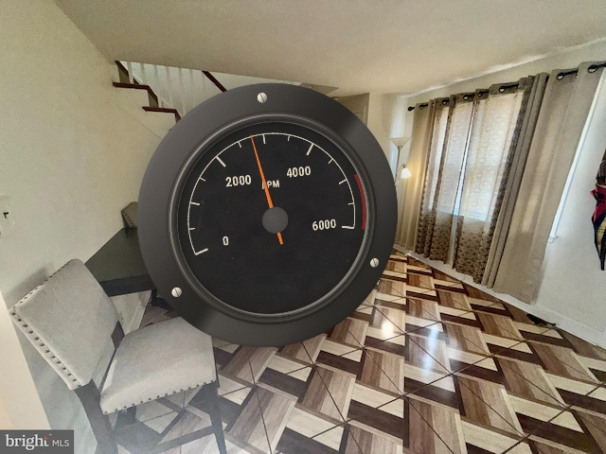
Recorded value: 2750 rpm
